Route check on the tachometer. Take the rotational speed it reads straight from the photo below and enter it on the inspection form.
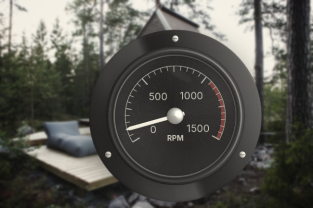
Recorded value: 100 rpm
